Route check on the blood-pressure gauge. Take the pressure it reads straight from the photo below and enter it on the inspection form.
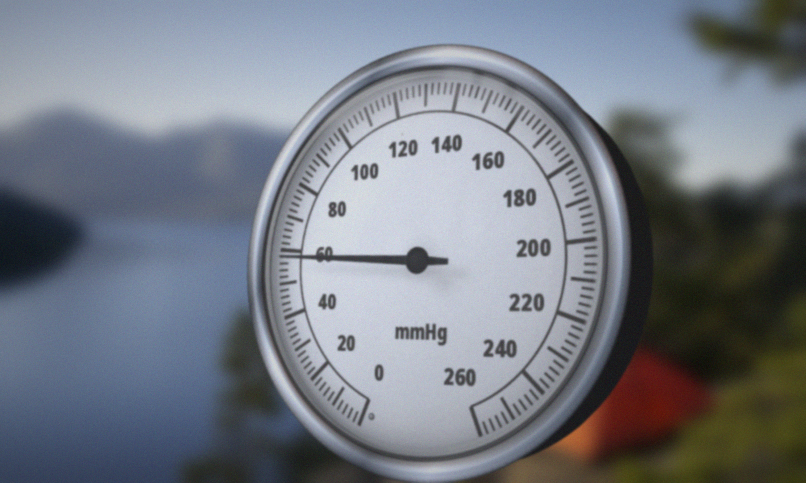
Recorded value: 58 mmHg
